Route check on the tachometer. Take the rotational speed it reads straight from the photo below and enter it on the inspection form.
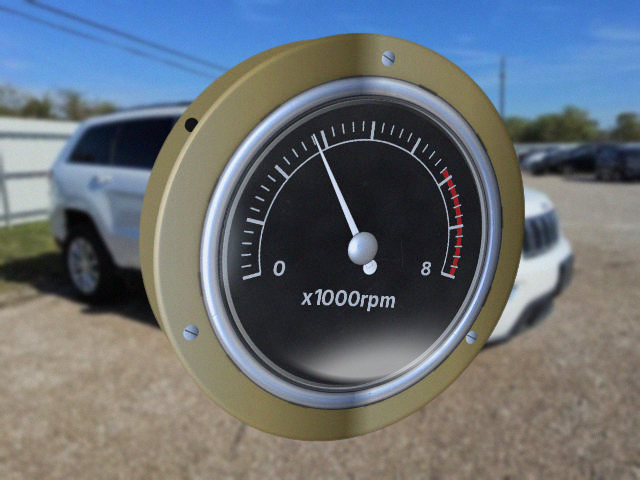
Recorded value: 2800 rpm
